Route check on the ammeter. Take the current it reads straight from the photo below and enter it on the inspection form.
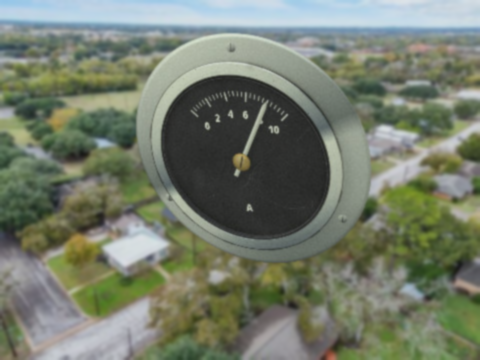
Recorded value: 8 A
